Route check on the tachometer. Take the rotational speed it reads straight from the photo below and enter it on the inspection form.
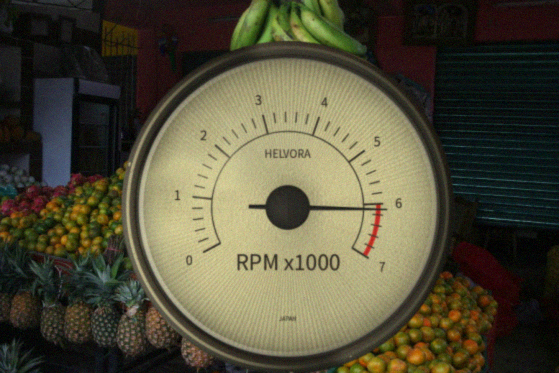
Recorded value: 6100 rpm
